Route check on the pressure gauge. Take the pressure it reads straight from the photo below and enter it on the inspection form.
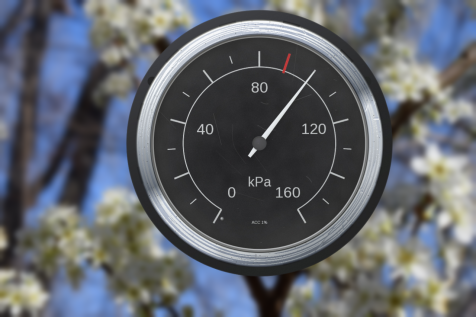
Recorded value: 100 kPa
